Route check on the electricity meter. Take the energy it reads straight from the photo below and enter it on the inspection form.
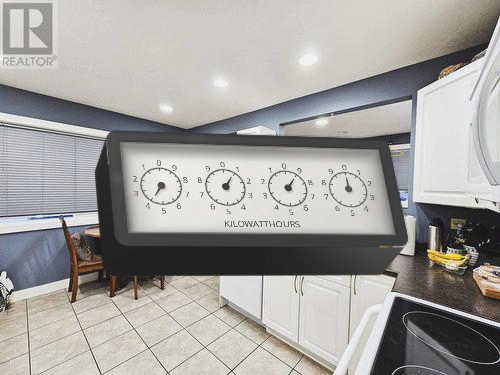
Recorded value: 4090 kWh
